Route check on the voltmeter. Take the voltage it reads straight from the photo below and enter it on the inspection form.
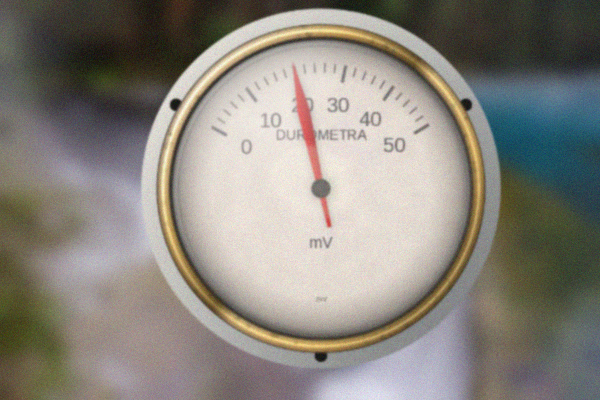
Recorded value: 20 mV
